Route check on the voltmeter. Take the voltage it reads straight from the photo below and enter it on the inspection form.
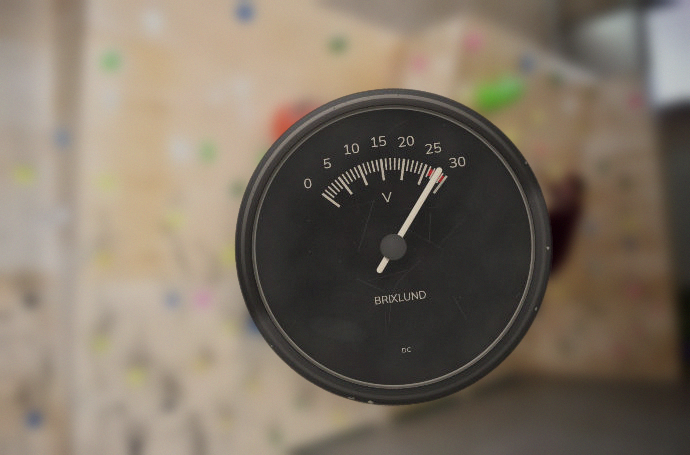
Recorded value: 28 V
